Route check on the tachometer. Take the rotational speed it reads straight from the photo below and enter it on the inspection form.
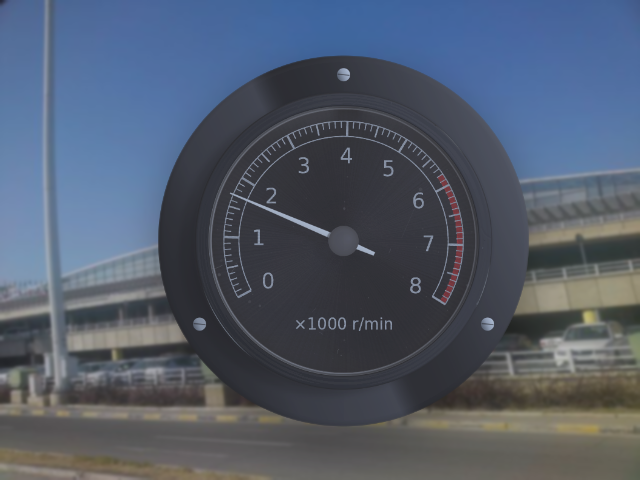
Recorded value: 1700 rpm
